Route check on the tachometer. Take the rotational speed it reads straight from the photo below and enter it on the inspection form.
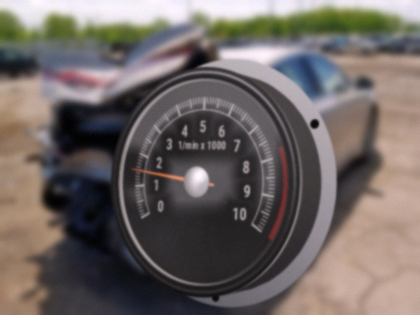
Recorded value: 1500 rpm
